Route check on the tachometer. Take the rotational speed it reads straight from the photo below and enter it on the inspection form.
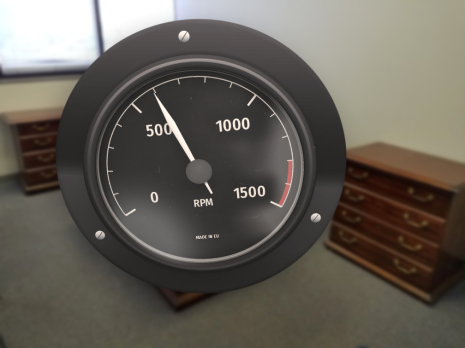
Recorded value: 600 rpm
